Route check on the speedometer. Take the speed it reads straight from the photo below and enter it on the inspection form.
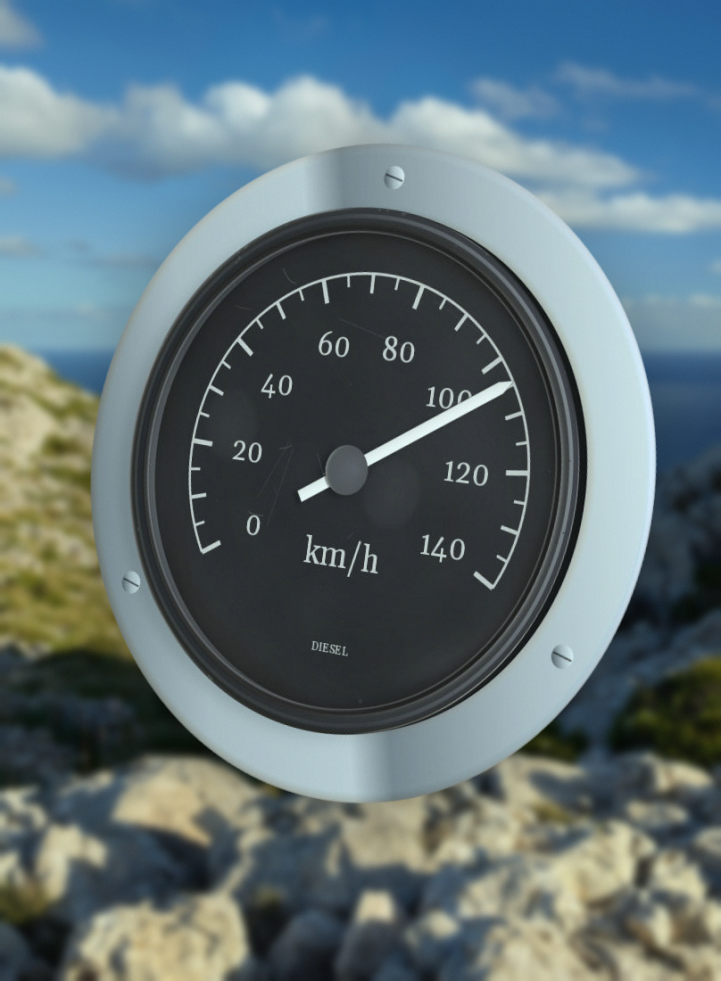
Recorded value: 105 km/h
